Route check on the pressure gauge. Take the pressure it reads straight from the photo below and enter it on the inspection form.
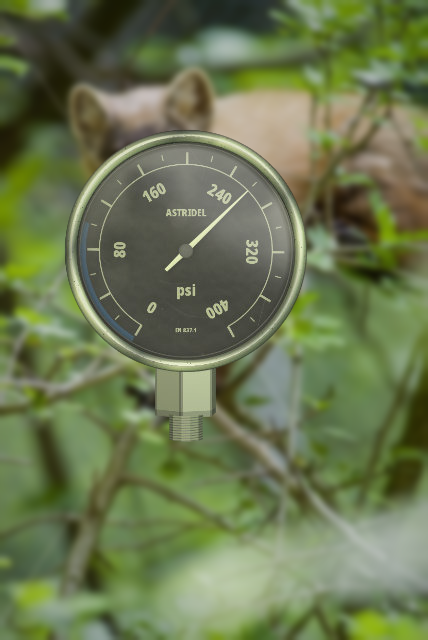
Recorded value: 260 psi
